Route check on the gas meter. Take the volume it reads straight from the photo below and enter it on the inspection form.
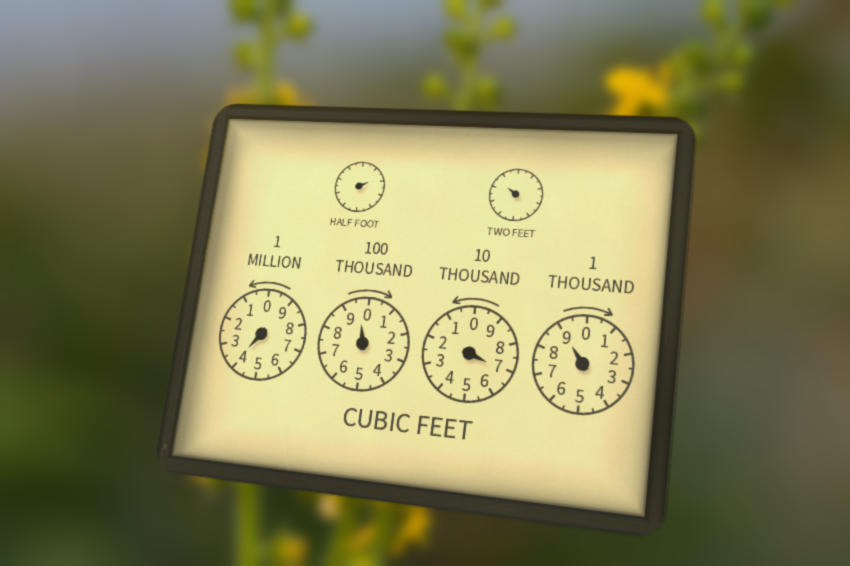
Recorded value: 396900 ft³
